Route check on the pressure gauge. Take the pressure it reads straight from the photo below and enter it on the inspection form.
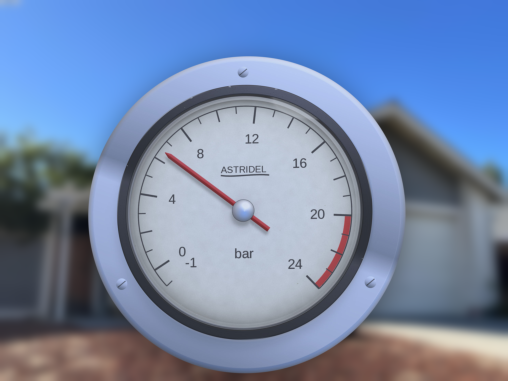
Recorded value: 6.5 bar
